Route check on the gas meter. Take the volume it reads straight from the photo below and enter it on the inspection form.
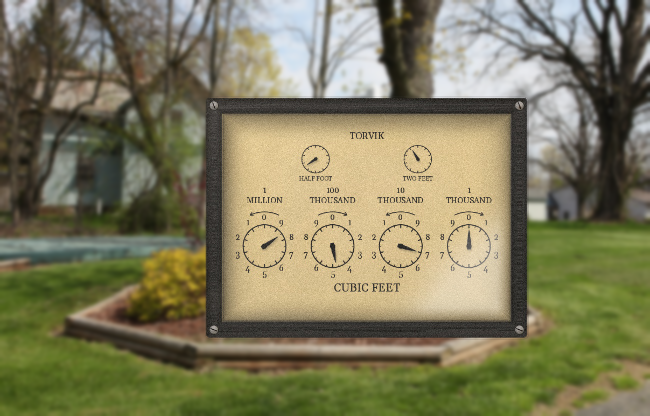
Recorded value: 847000 ft³
